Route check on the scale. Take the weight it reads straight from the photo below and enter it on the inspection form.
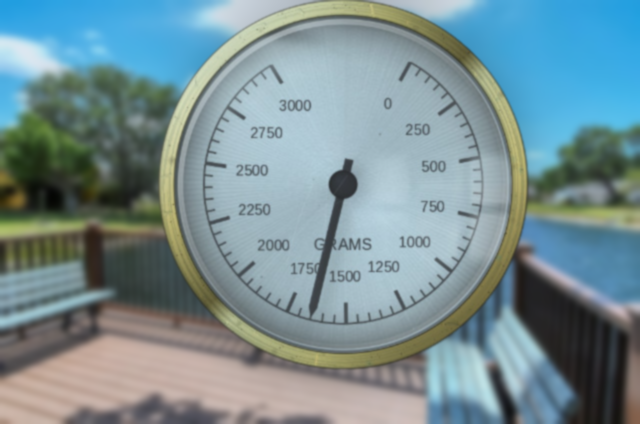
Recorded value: 1650 g
